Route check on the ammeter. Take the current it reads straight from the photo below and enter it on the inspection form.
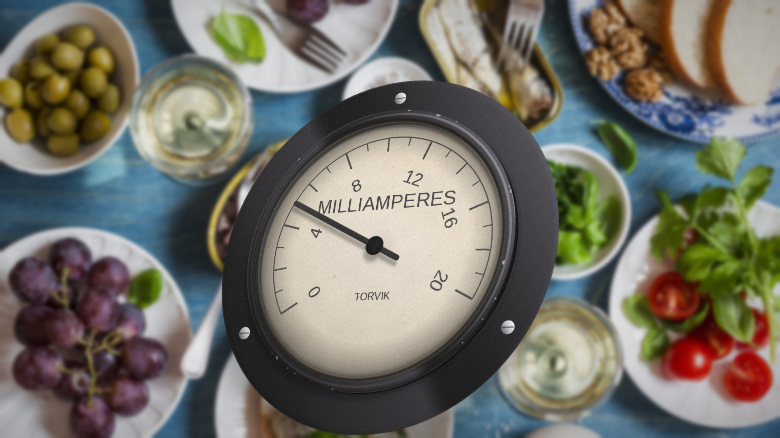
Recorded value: 5 mA
